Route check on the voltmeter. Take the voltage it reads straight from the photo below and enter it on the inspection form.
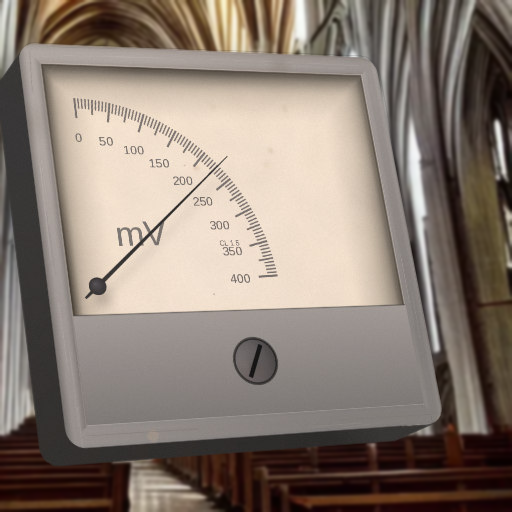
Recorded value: 225 mV
